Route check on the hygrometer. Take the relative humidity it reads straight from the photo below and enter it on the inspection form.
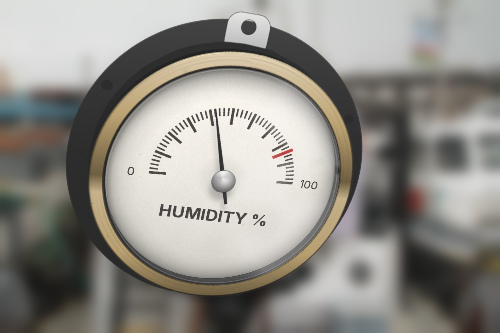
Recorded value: 42 %
